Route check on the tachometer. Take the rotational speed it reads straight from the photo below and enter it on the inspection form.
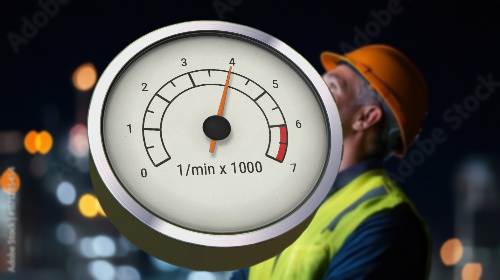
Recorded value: 4000 rpm
